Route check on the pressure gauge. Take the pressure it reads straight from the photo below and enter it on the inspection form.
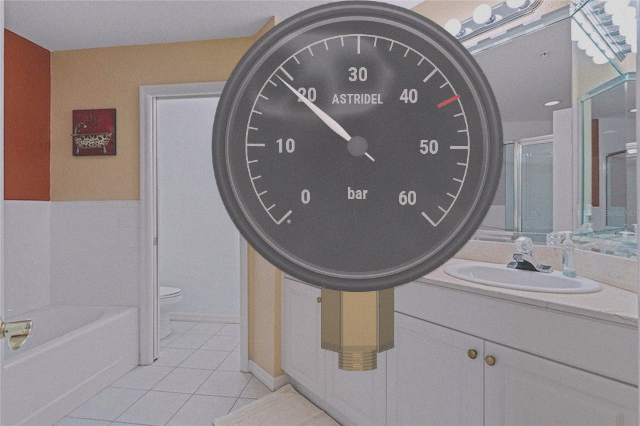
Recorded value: 19 bar
